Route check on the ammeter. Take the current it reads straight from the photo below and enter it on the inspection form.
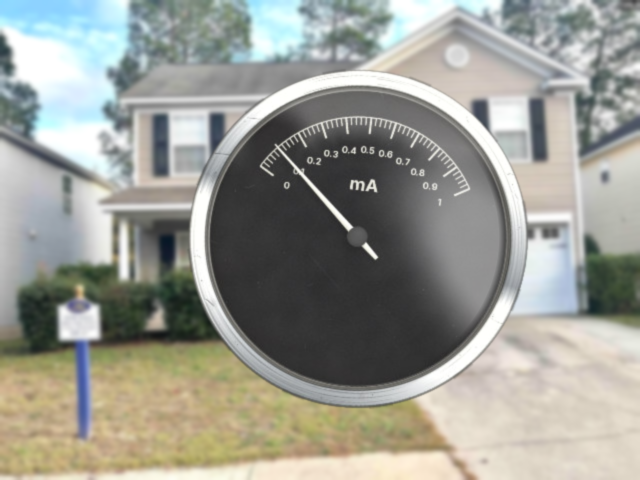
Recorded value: 0.1 mA
